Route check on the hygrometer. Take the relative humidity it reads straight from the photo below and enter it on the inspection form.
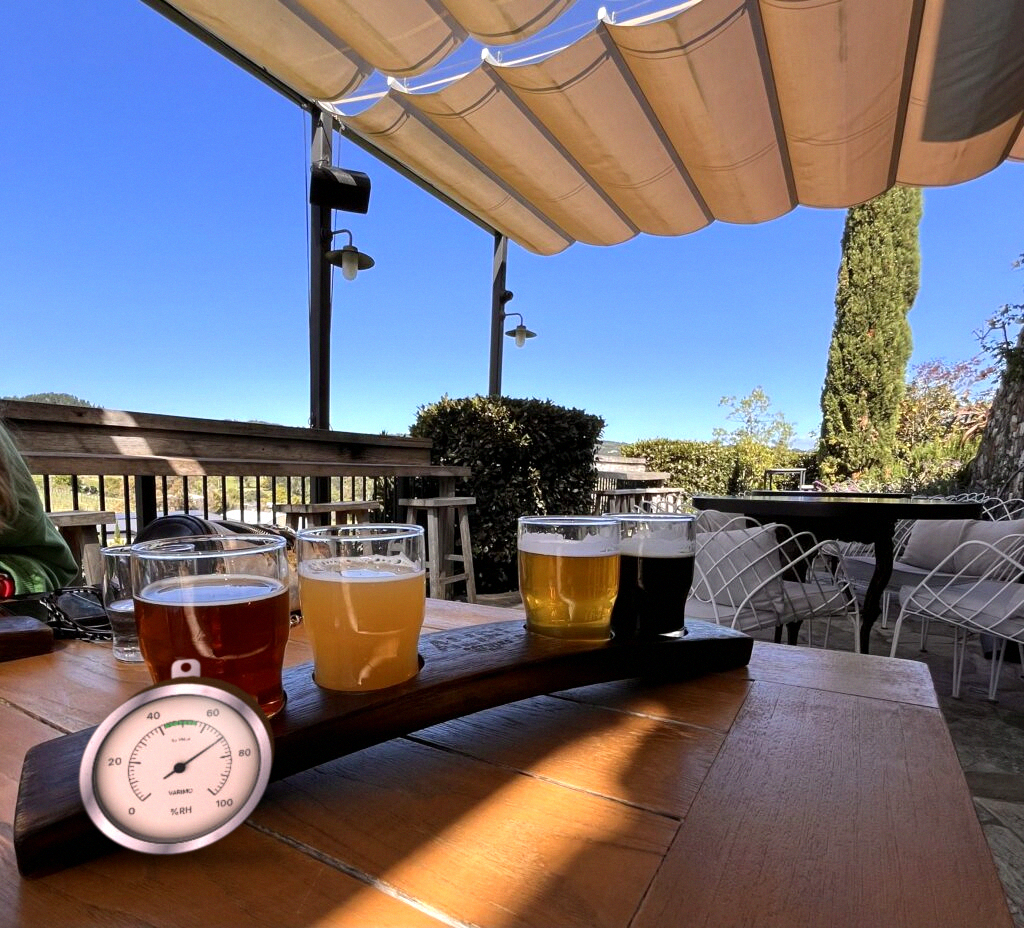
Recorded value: 70 %
